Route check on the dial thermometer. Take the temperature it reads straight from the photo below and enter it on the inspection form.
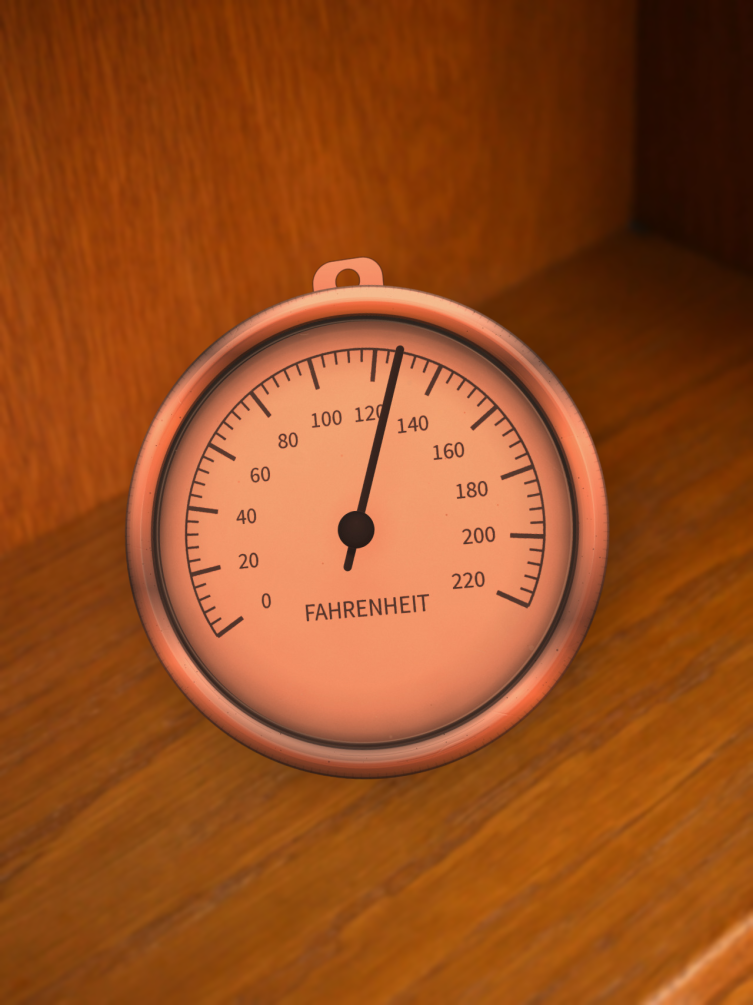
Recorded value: 128 °F
